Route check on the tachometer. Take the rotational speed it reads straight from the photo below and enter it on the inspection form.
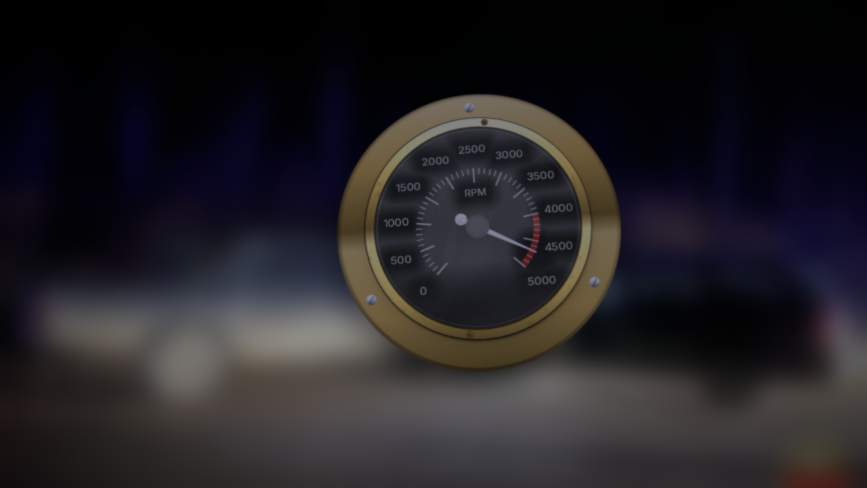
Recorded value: 4700 rpm
